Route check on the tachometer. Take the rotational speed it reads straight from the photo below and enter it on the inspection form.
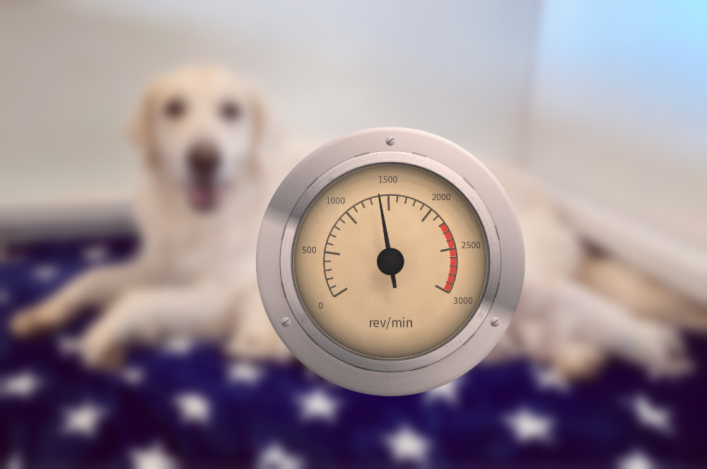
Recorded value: 1400 rpm
